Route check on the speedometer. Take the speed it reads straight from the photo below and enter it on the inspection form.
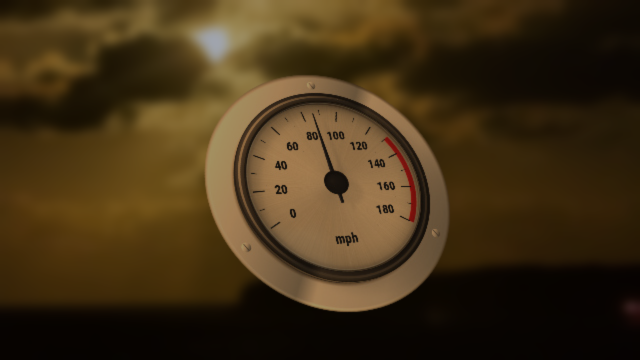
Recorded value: 85 mph
